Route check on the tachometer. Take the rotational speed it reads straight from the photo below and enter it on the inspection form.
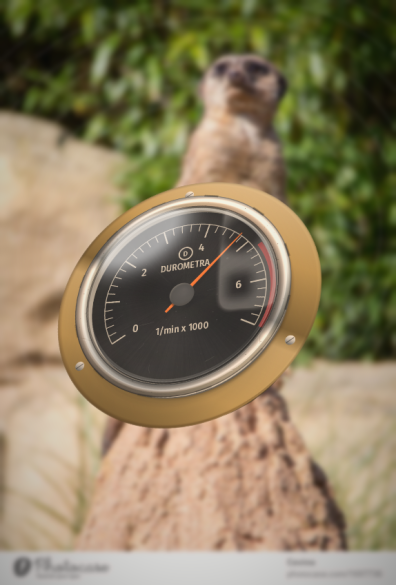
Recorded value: 4800 rpm
